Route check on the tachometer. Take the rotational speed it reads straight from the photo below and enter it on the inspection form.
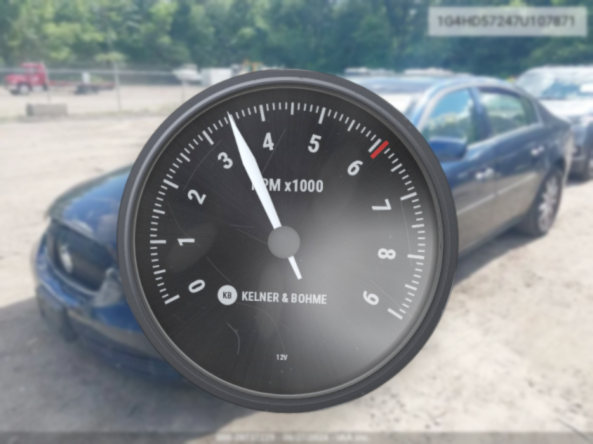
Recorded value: 3500 rpm
